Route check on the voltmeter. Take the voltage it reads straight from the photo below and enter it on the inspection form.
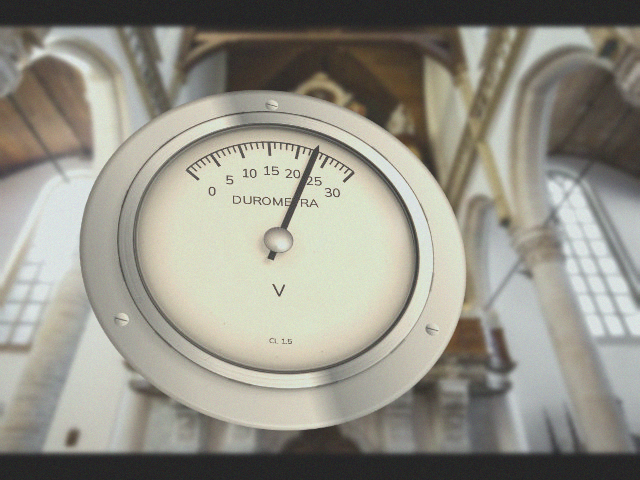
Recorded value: 23 V
